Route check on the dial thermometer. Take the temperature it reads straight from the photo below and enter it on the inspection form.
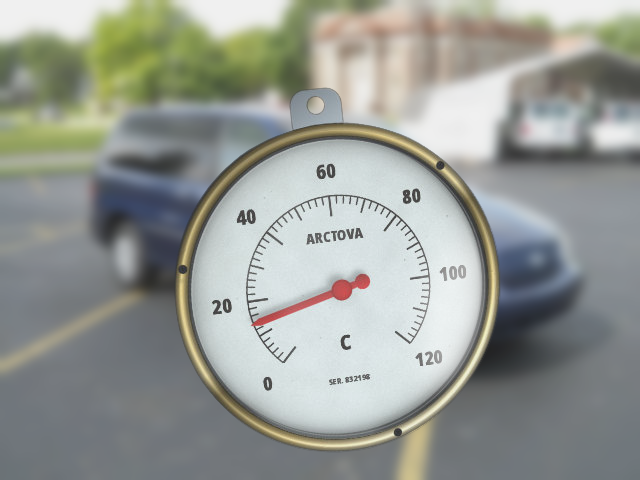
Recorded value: 14 °C
